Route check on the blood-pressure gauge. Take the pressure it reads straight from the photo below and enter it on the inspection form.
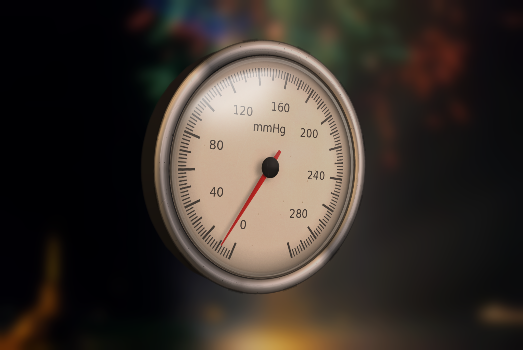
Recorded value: 10 mmHg
